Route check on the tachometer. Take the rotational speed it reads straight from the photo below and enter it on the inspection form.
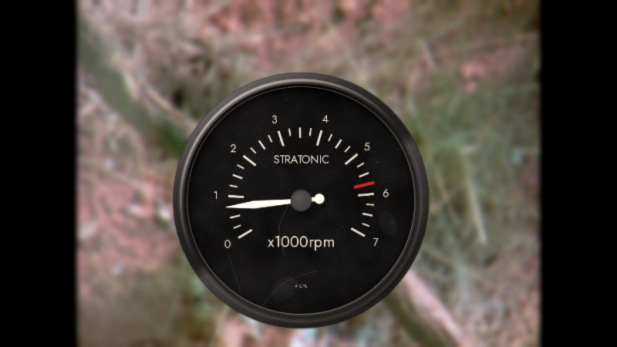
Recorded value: 750 rpm
